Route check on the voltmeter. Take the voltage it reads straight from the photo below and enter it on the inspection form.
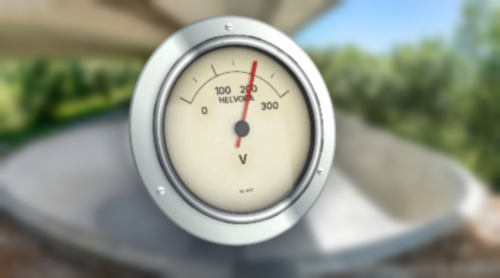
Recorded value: 200 V
